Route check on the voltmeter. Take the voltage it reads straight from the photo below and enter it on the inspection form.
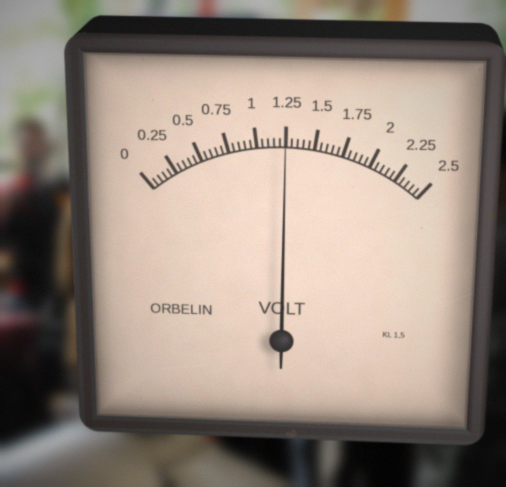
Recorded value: 1.25 V
